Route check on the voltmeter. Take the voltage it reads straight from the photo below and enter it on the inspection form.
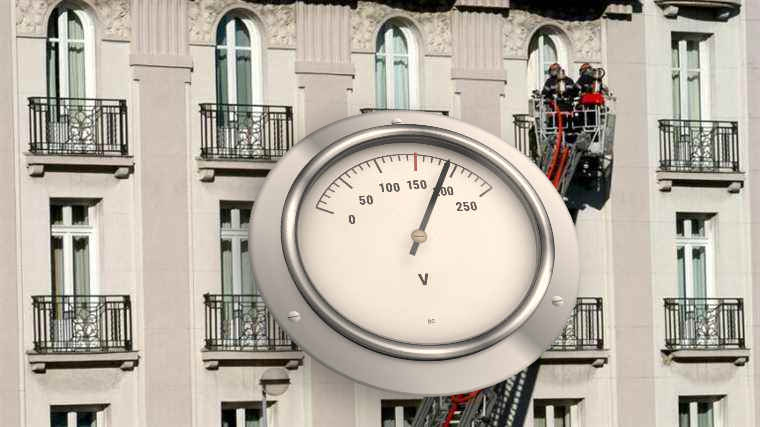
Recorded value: 190 V
